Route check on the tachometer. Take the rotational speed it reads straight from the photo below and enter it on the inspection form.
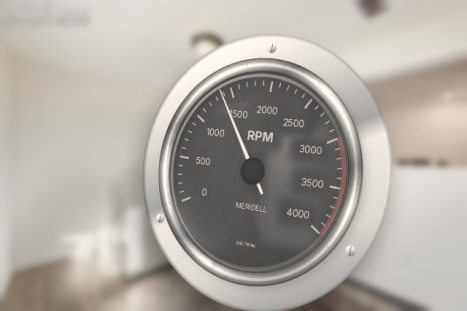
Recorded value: 1400 rpm
